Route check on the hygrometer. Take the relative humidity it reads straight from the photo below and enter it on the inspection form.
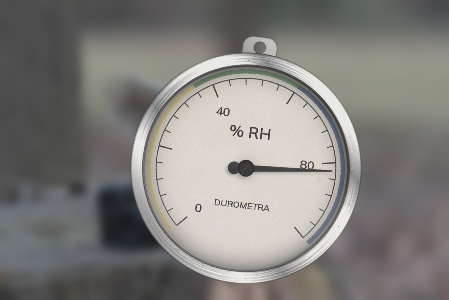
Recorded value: 82 %
